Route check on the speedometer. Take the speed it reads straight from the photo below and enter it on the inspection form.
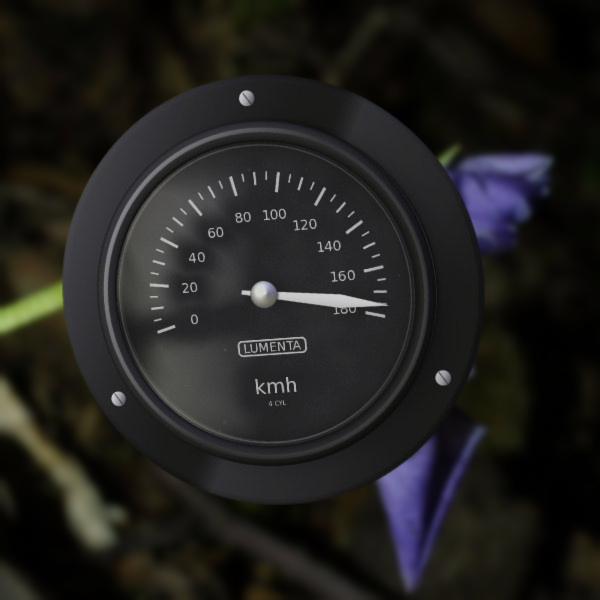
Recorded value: 175 km/h
